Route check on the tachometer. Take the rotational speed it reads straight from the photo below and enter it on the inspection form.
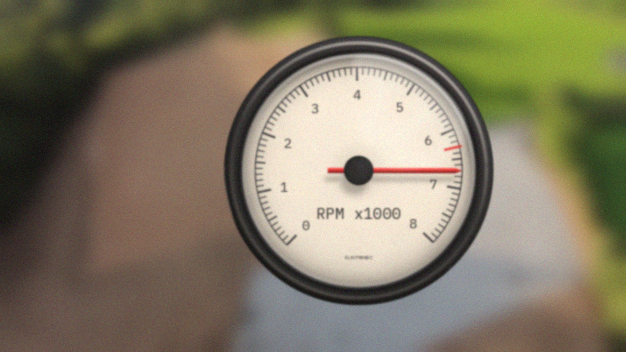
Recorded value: 6700 rpm
